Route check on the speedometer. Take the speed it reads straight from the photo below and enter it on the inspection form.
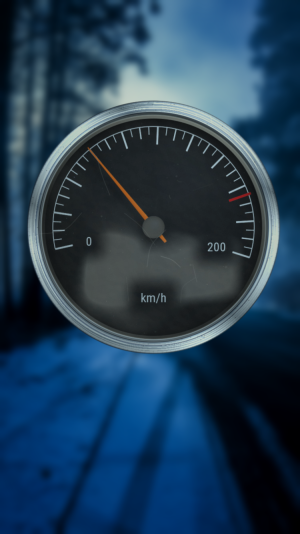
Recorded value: 60 km/h
